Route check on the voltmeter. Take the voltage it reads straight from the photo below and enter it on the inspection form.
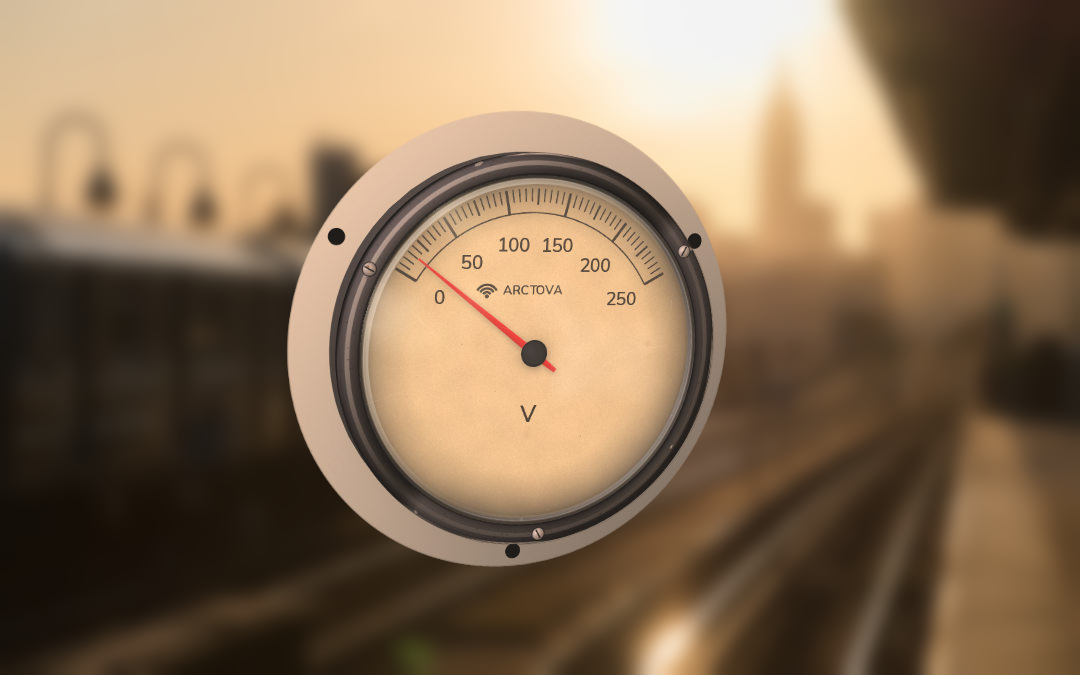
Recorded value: 15 V
